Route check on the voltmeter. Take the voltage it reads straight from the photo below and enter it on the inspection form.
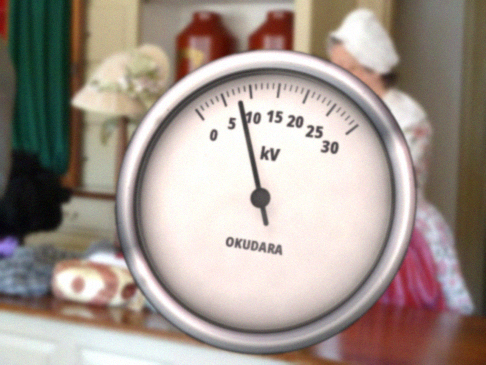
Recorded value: 8 kV
